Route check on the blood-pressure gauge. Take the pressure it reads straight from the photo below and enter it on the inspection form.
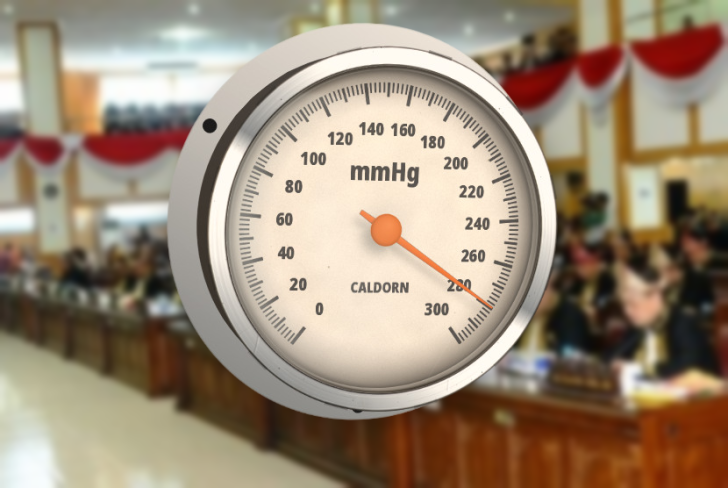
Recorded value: 280 mmHg
